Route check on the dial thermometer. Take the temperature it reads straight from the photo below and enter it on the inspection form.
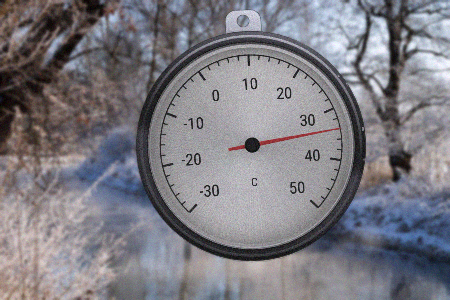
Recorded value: 34 °C
